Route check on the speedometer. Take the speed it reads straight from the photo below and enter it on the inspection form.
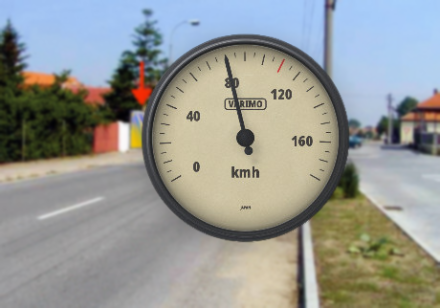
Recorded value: 80 km/h
